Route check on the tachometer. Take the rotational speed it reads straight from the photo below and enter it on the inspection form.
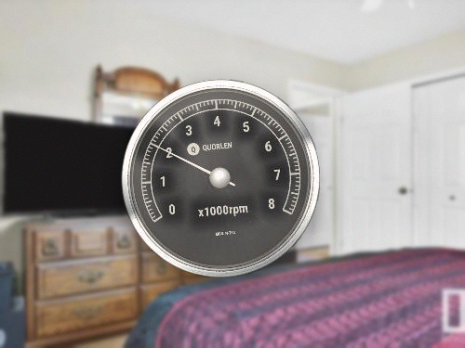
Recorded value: 2000 rpm
